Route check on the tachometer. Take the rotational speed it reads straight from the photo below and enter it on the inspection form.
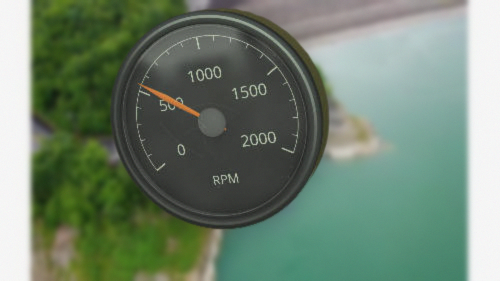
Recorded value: 550 rpm
